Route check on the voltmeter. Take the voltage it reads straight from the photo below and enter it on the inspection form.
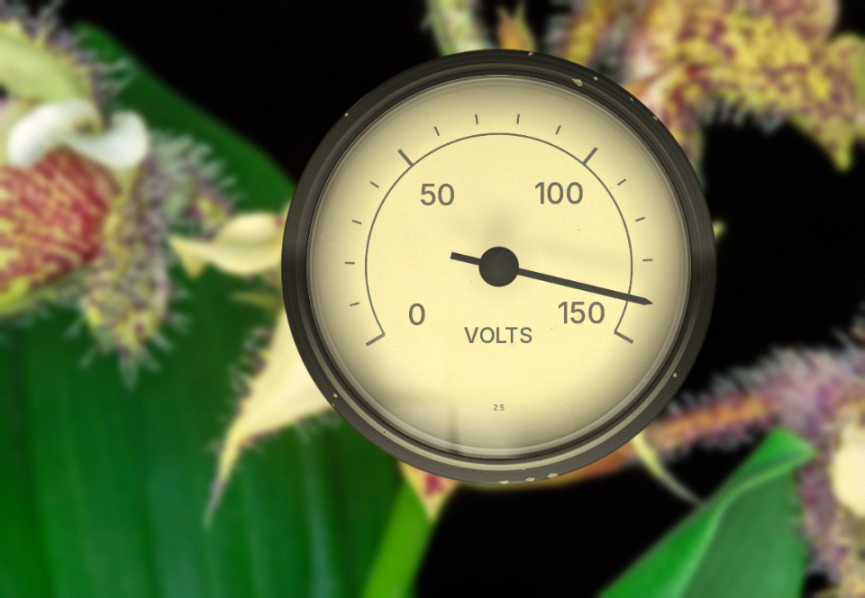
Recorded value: 140 V
